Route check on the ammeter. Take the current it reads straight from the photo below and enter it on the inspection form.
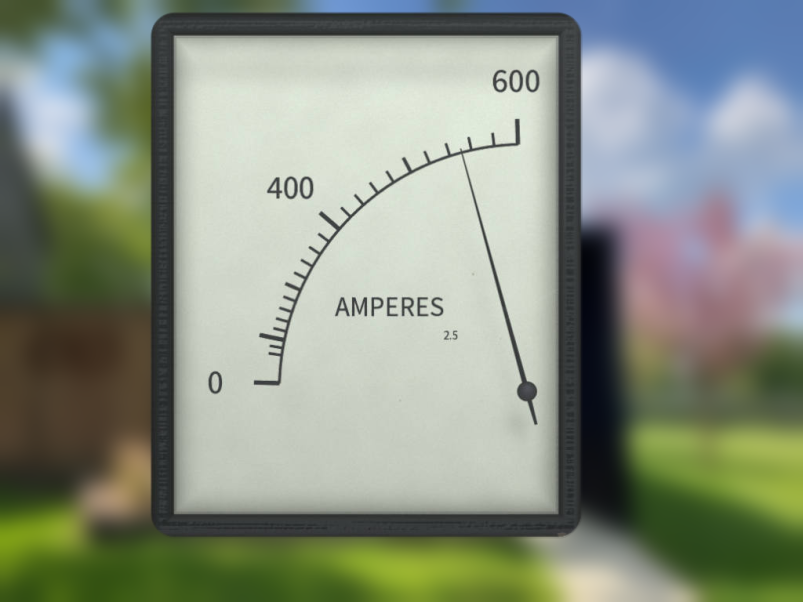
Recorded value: 550 A
